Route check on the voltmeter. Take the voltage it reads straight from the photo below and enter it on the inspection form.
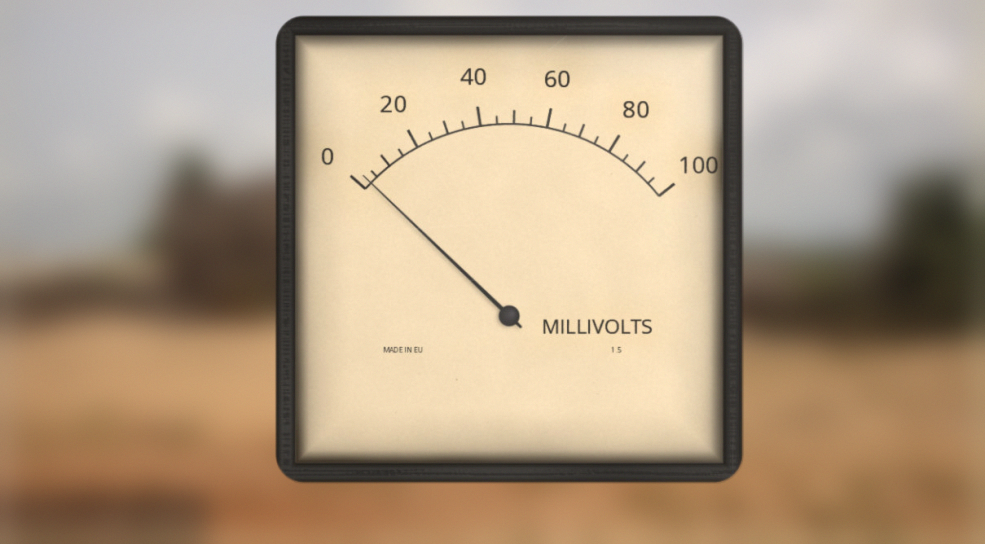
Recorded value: 2.5 mV
